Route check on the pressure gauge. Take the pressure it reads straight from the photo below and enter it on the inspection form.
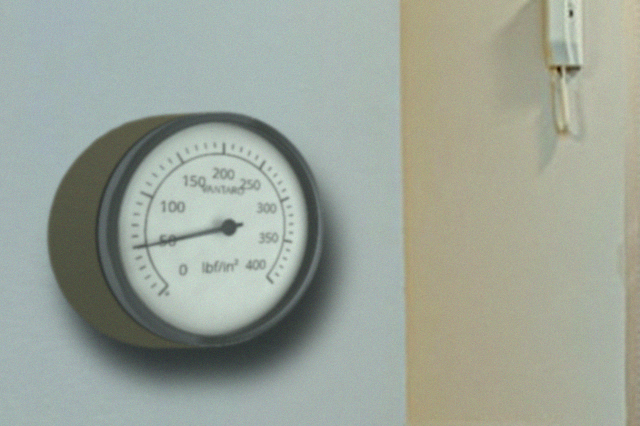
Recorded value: 50 psi
